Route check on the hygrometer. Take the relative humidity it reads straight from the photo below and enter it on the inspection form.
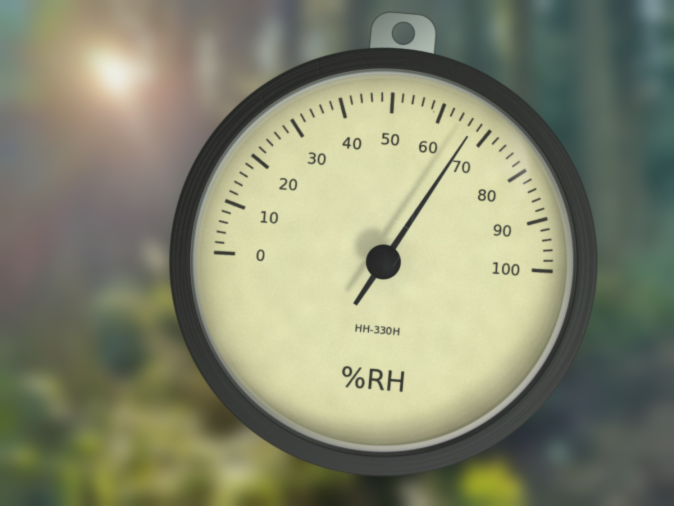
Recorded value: 67 %
